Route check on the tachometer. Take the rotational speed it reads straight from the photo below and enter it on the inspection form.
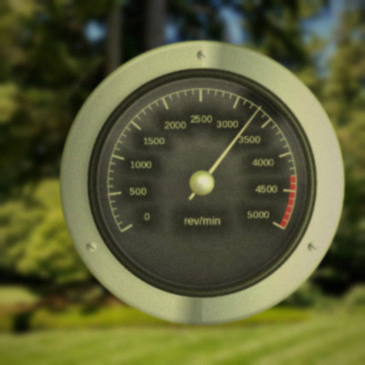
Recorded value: 3300 rpm
